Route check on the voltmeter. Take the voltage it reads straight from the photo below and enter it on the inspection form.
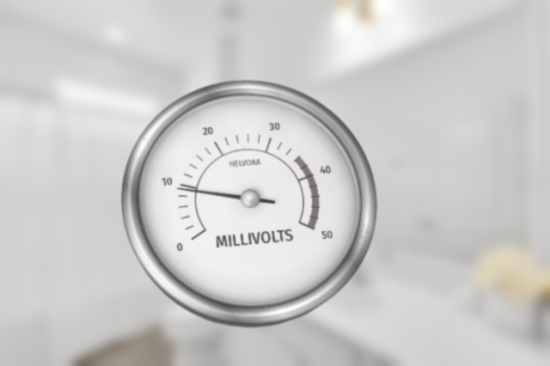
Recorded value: 9 mV
